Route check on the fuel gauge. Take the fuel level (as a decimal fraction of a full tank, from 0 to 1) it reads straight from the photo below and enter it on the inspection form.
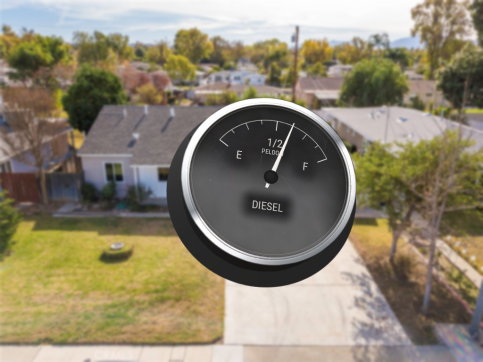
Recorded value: 0.625
